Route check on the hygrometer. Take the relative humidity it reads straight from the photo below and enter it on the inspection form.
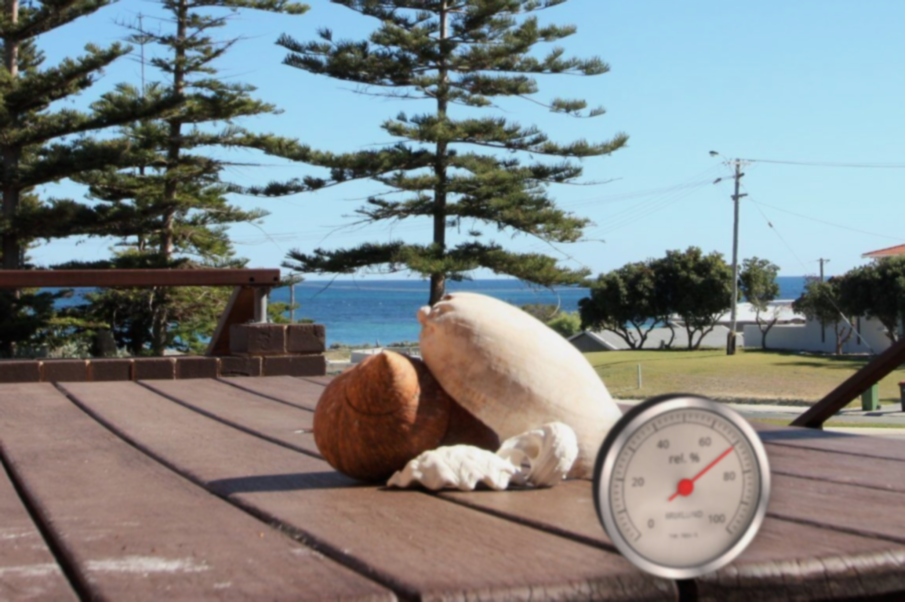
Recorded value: 70 %
